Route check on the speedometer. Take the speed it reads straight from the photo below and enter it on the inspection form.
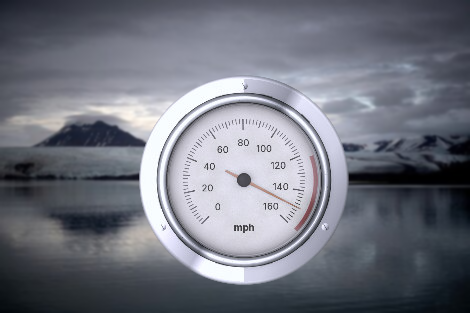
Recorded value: 150 mph
